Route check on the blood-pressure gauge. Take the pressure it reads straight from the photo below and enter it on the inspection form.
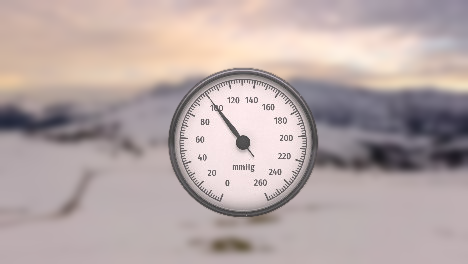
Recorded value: 100 mmHg
